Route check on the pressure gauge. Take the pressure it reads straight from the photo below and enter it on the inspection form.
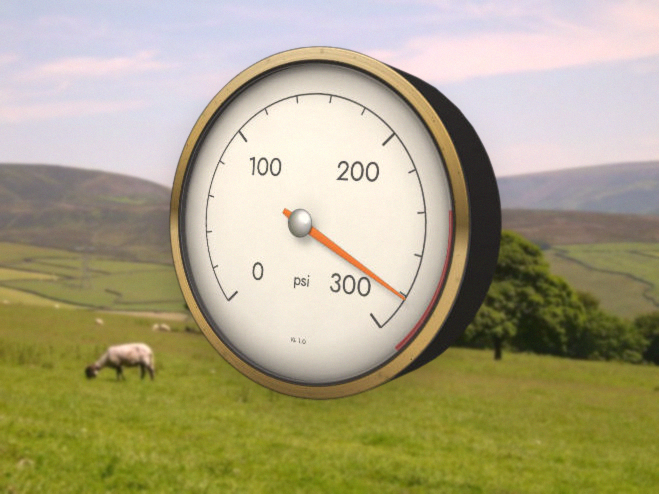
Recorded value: 280 psi
